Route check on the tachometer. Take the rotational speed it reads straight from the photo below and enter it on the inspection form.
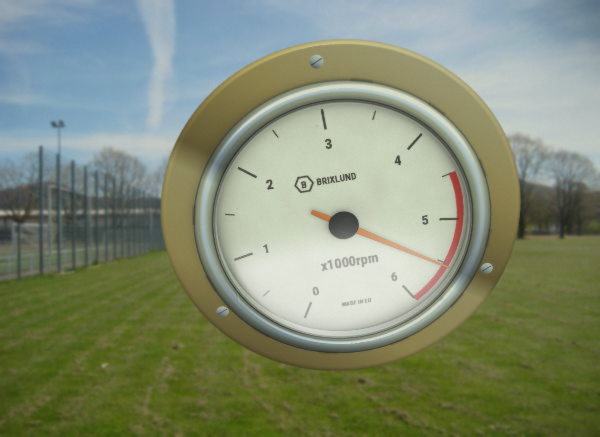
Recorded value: 5500 rpm
